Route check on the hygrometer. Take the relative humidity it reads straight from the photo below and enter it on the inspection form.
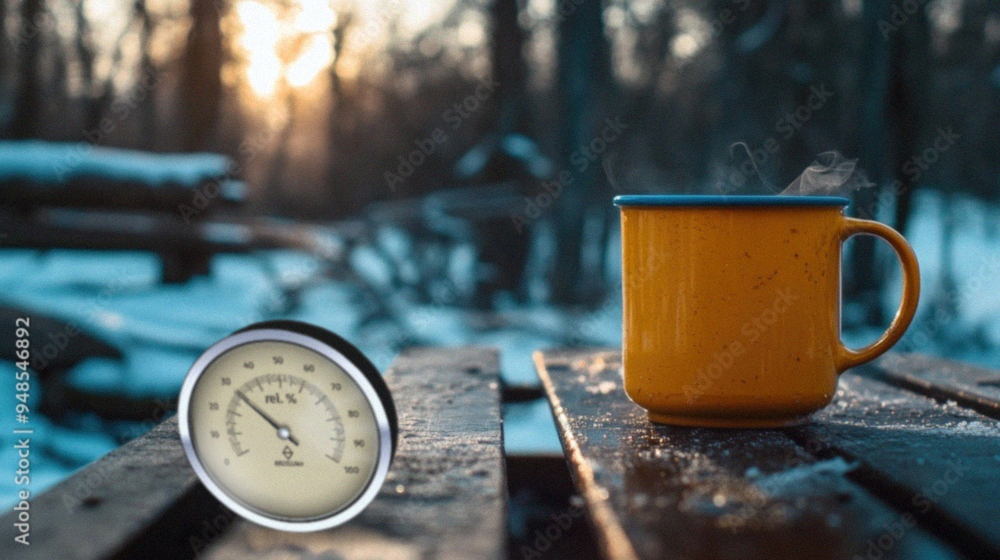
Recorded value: 30 %
